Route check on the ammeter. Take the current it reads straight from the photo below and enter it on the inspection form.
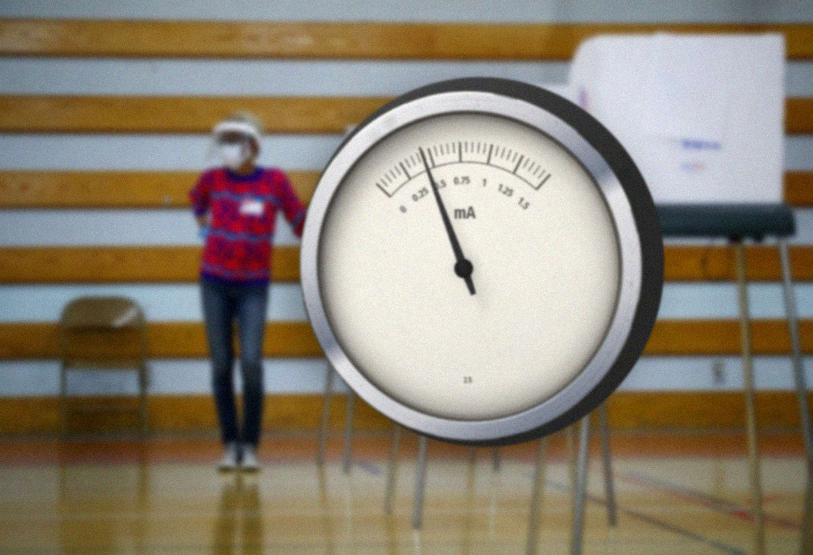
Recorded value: 0.45 mA
